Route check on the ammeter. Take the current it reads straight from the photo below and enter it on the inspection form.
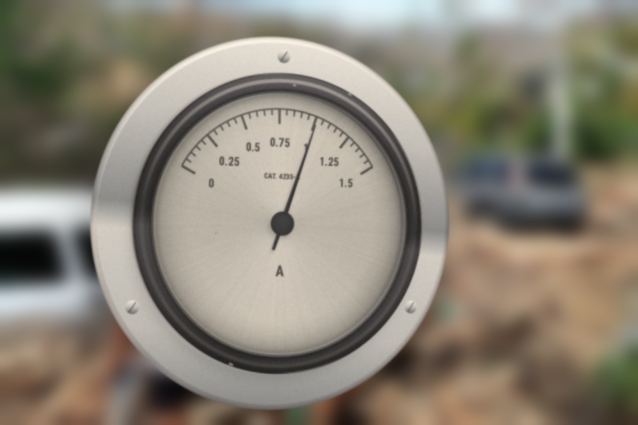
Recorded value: 1 A
